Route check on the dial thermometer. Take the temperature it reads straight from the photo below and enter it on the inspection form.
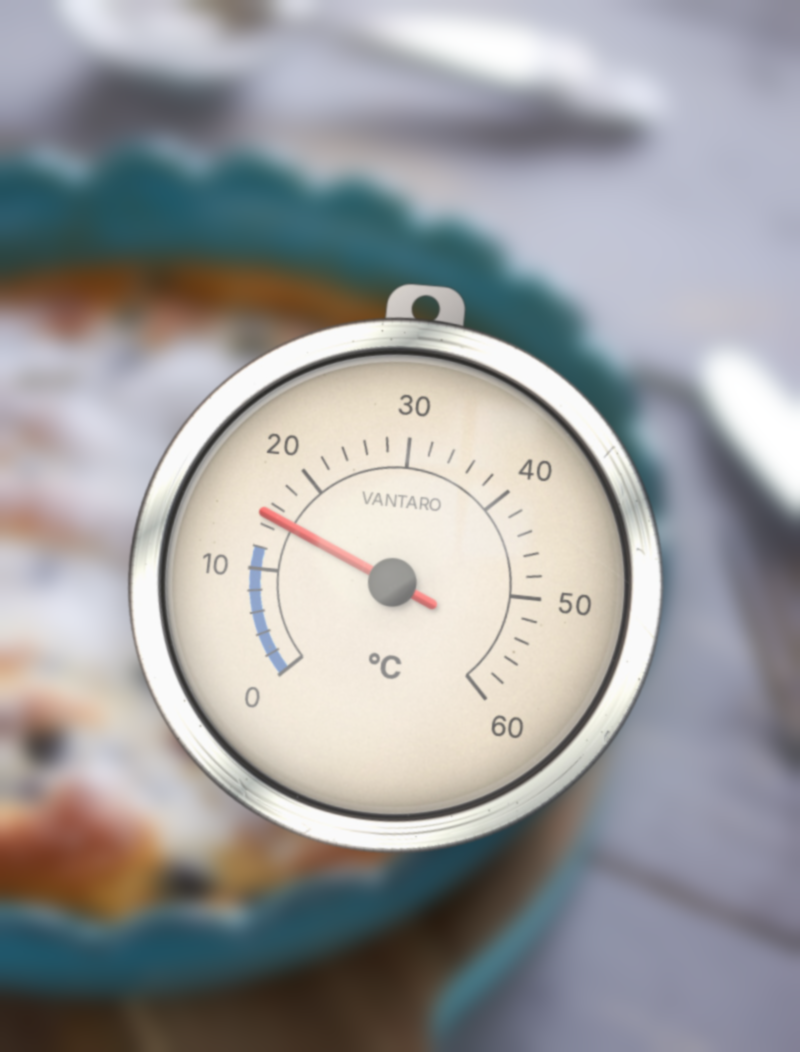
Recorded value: 15 °C
